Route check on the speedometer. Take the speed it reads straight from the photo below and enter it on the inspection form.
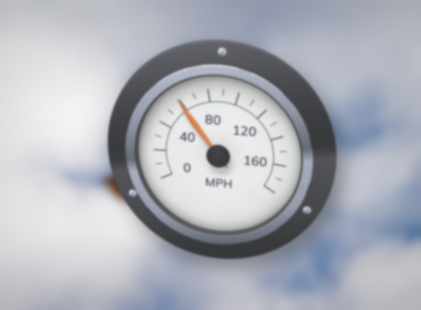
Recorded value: 60 mph
